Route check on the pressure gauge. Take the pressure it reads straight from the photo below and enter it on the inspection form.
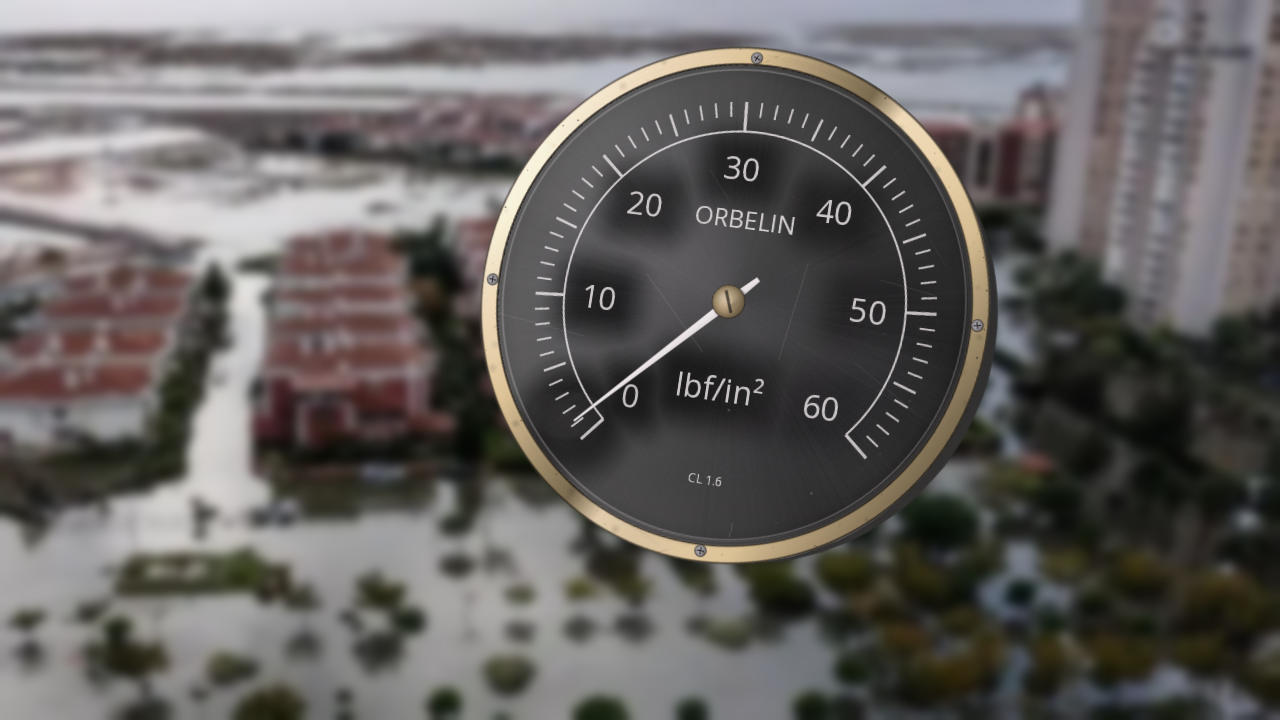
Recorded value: 1 psi
